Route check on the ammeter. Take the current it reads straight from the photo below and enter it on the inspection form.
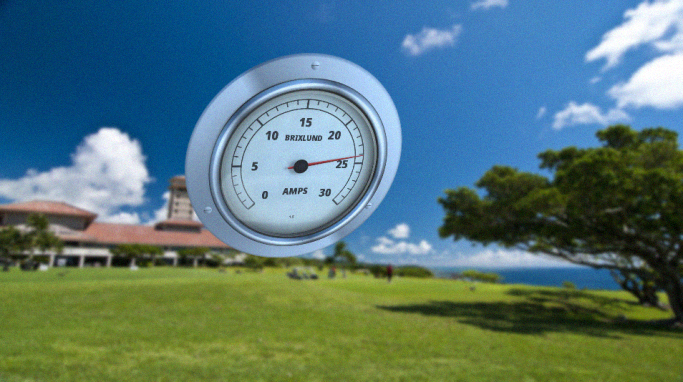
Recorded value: 24 A
